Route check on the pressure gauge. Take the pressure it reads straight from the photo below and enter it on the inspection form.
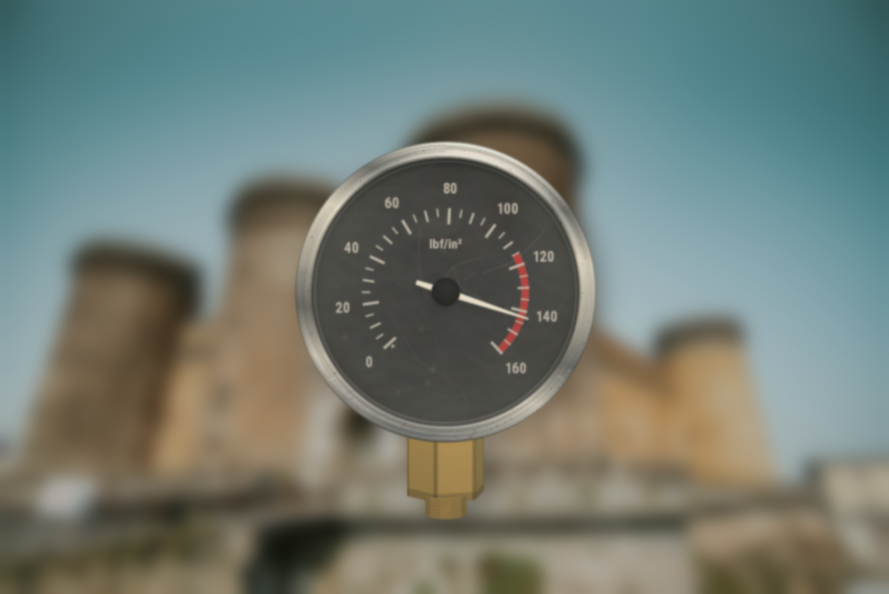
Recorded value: 142.5 psi
